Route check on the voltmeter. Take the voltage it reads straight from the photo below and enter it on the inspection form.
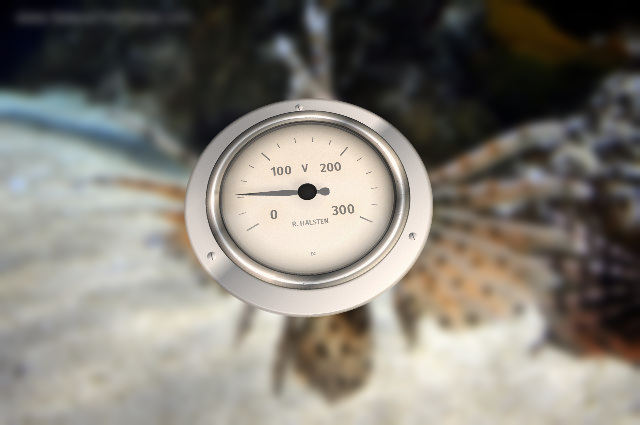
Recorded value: 40 V
